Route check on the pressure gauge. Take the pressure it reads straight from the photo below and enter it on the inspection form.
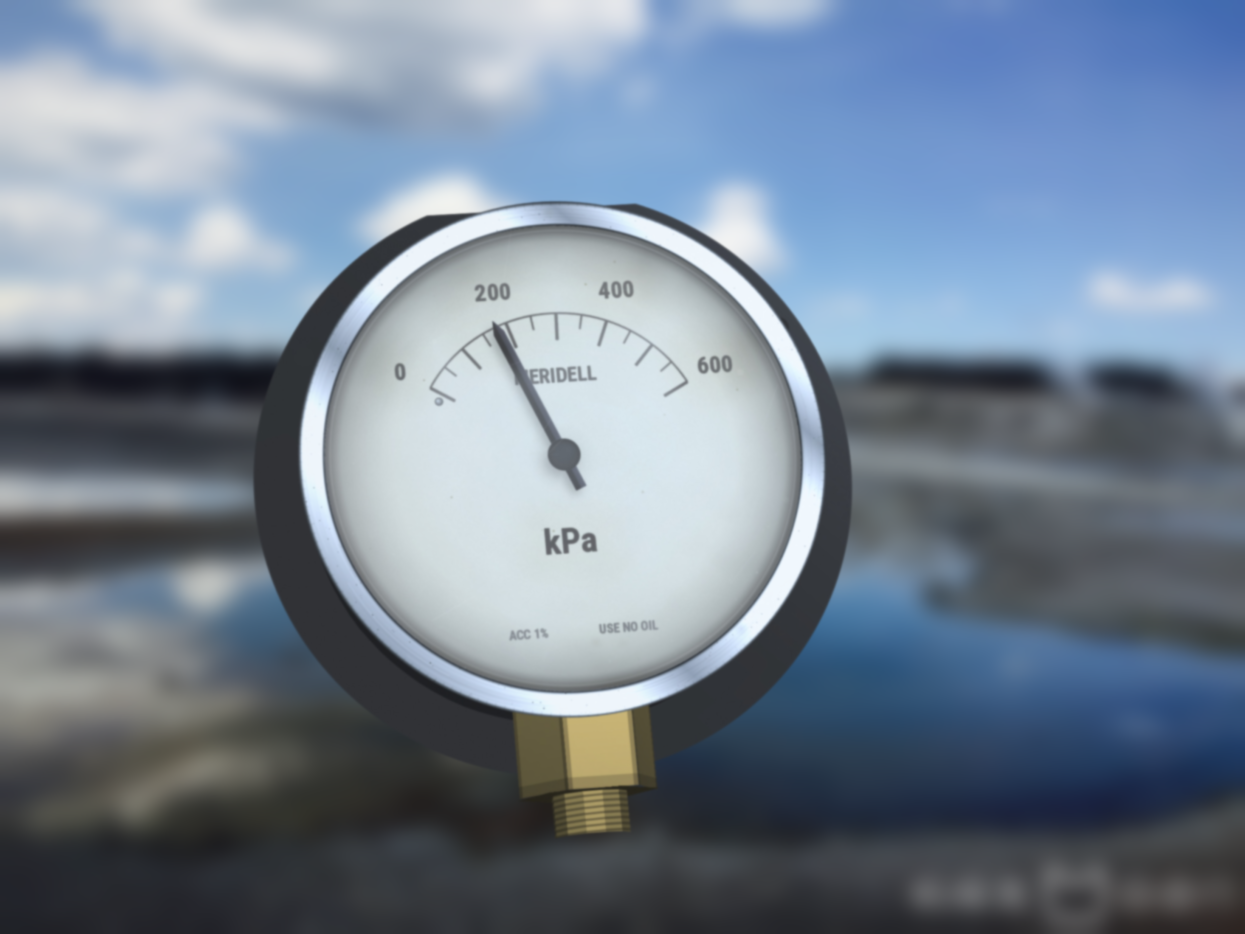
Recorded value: 175 kPa
